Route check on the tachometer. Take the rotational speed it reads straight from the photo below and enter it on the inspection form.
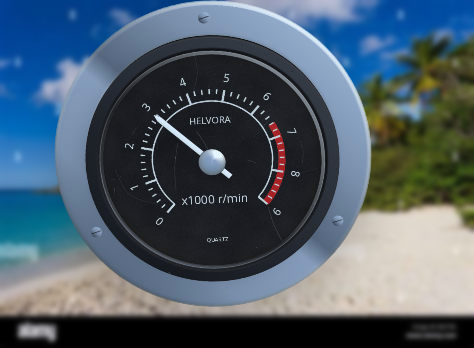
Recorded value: 3000 rpm
